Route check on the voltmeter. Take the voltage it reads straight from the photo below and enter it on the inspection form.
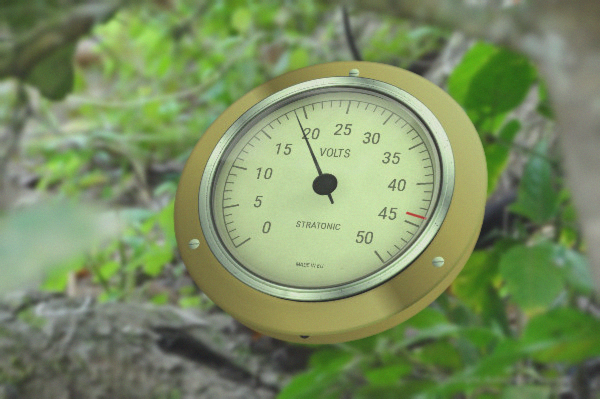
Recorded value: 19 V
